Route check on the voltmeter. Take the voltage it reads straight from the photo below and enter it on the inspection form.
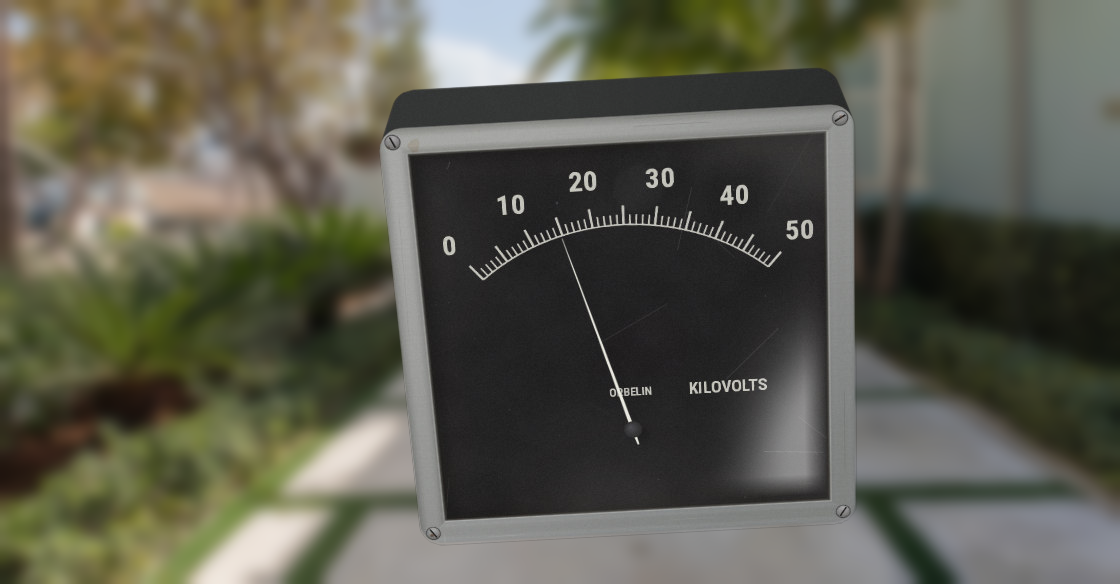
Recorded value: 15 kV
